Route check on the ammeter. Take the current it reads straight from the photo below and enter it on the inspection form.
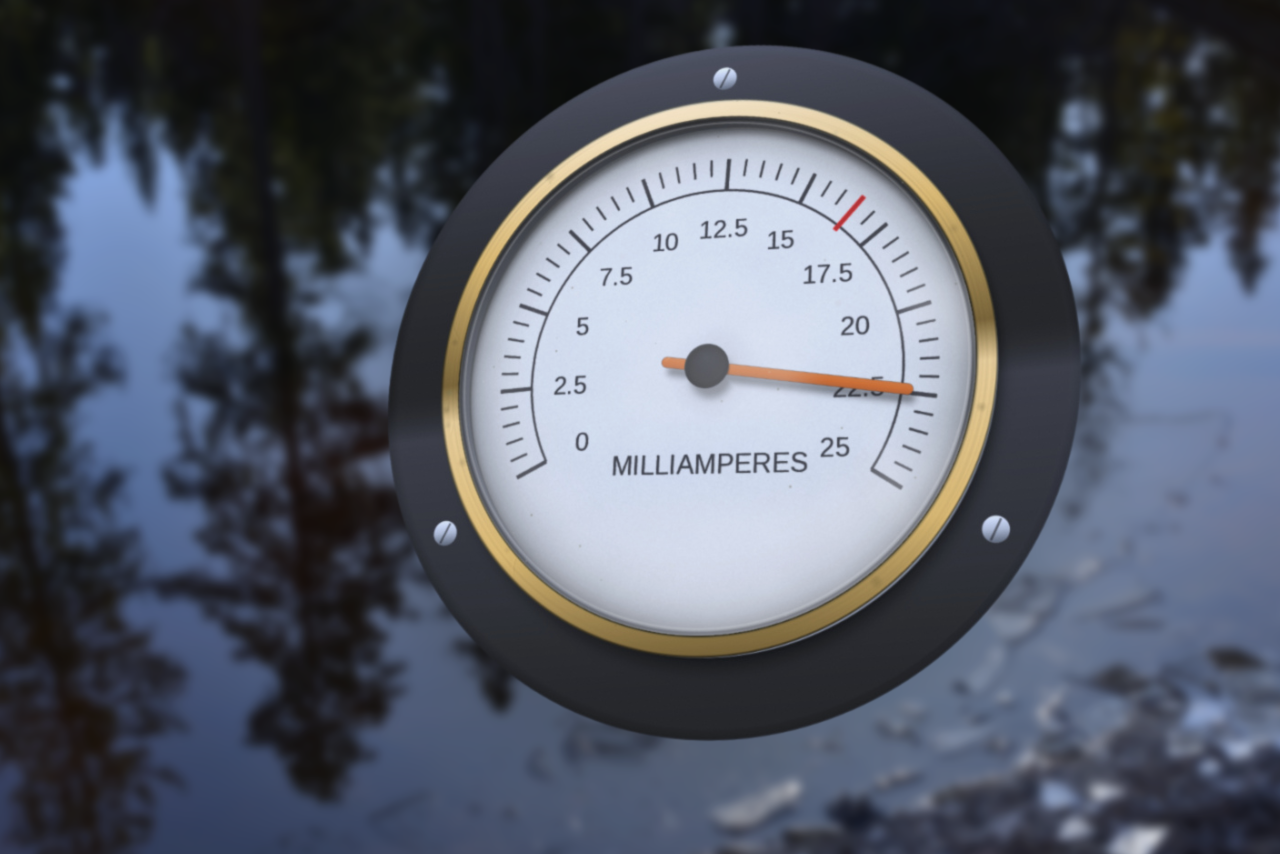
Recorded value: 22.5 mA
